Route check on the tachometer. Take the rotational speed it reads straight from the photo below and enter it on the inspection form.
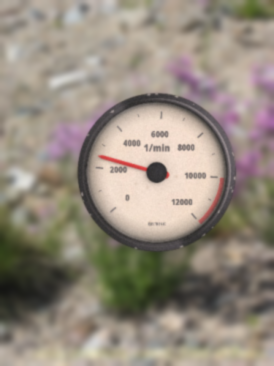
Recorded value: 2500 rpm
